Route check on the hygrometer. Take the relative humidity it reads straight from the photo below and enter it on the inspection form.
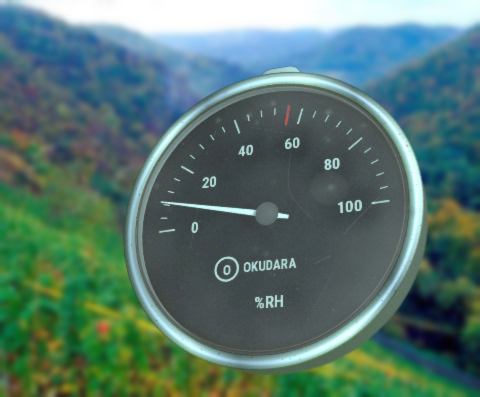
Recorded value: 8 %
